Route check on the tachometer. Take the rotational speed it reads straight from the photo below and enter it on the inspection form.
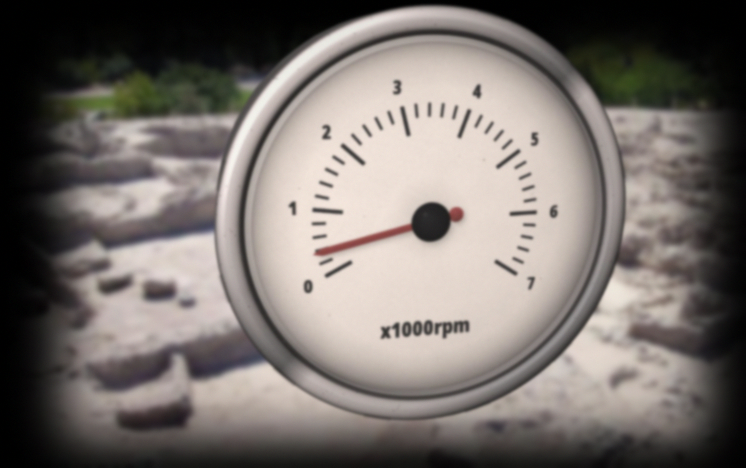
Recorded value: 400 rpm
